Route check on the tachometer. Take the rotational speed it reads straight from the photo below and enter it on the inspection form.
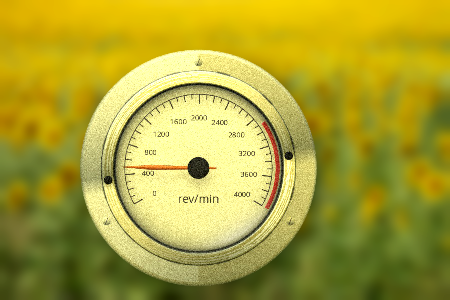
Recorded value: 500 rpm
